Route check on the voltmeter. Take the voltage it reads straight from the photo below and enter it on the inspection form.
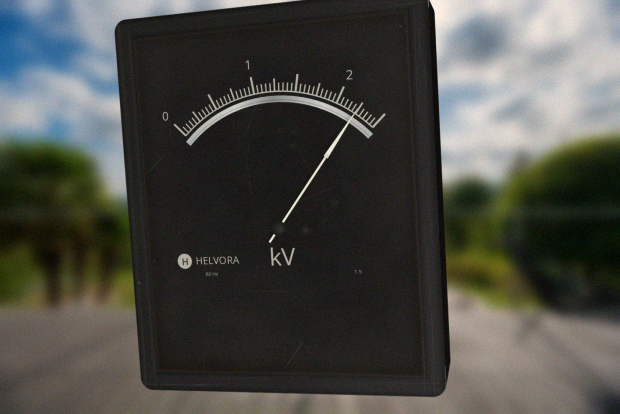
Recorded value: 2.25 kV
